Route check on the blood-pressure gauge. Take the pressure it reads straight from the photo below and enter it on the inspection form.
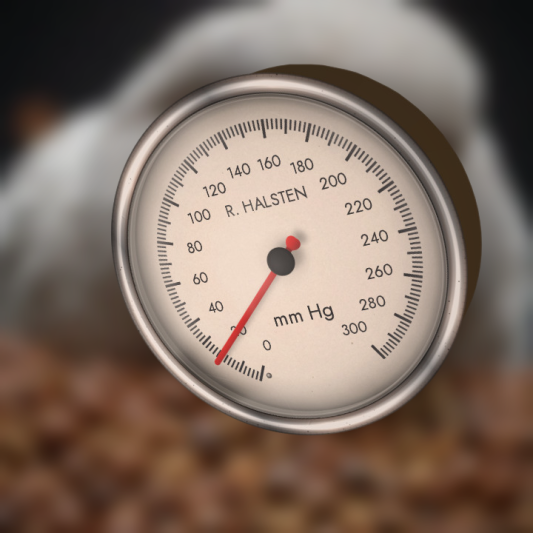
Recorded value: 20 mmHg
